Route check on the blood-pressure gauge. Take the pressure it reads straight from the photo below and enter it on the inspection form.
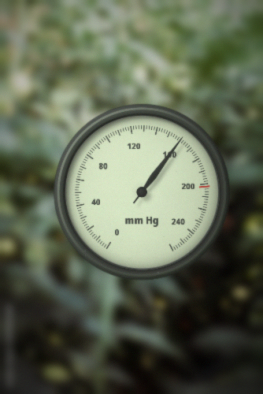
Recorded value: 160 mmHg
